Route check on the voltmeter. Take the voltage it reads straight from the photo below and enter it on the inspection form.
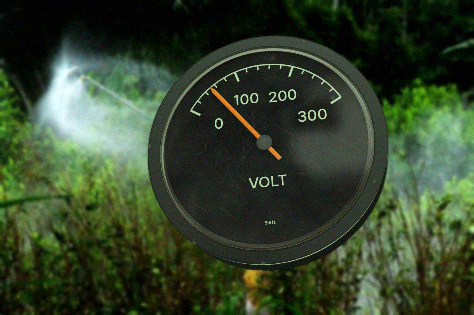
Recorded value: 50 V
